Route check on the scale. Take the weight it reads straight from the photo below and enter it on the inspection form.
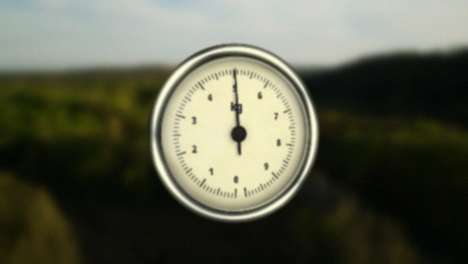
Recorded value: 5 kg
